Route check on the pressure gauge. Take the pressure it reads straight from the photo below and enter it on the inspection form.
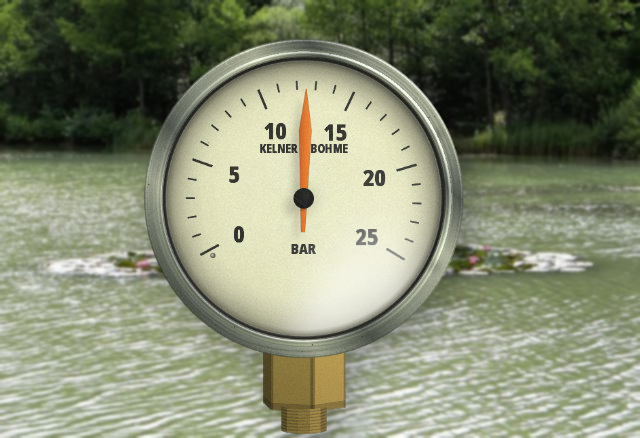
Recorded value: 12.5 bar
